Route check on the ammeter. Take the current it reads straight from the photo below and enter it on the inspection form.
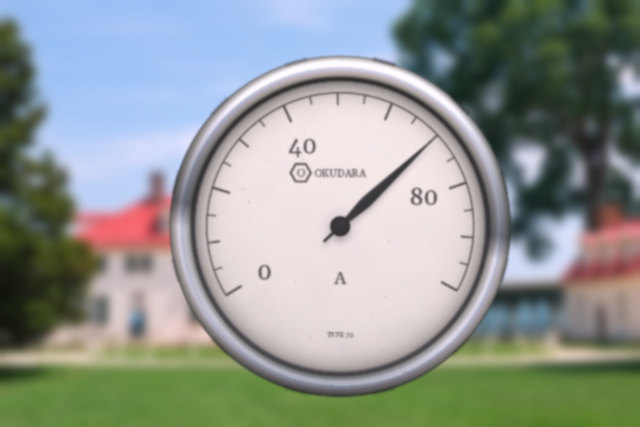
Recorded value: 70 A
